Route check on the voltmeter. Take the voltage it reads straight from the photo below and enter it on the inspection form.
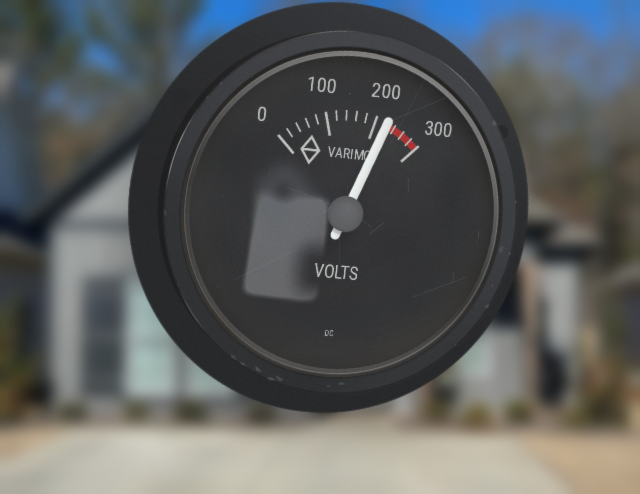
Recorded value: 220 V
